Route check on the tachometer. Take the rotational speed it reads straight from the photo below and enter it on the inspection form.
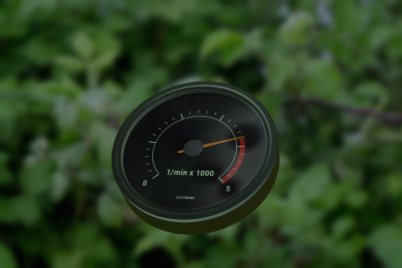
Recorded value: 3800 rpm
